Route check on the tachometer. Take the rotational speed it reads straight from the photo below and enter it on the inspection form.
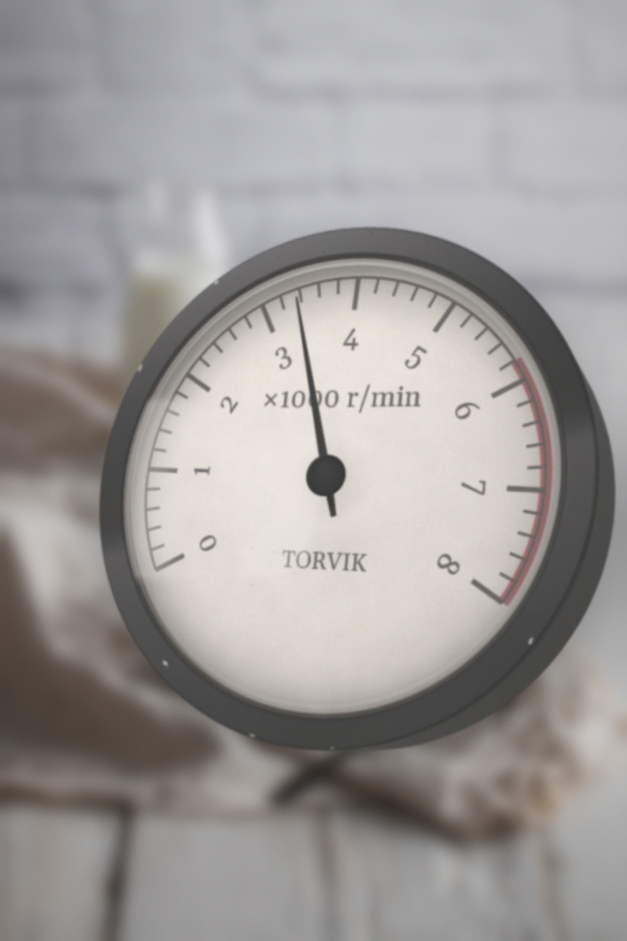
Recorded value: 3400 rpm
